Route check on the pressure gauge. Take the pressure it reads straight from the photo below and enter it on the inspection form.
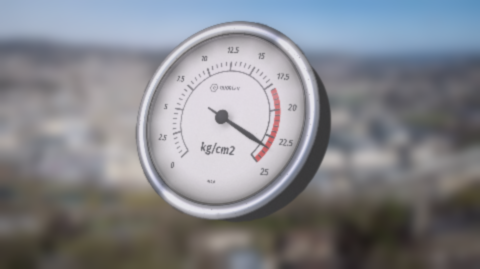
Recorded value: 23.5 kg/cm²
